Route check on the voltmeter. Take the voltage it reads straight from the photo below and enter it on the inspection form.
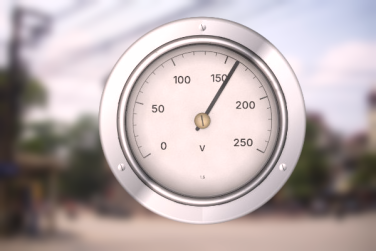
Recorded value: 160 V
